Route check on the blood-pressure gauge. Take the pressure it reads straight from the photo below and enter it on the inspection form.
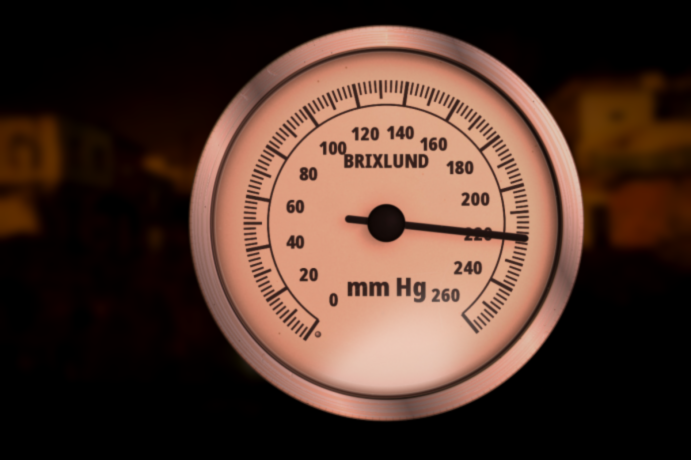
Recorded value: 220 mmHg
